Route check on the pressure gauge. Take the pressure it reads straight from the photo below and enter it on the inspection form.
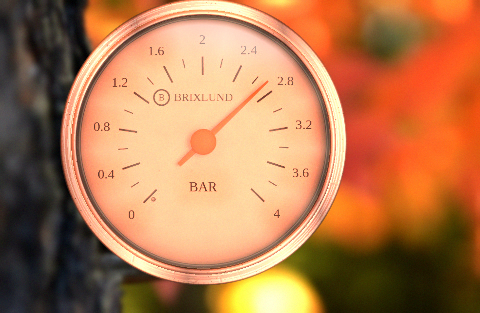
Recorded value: 2.7 bar
